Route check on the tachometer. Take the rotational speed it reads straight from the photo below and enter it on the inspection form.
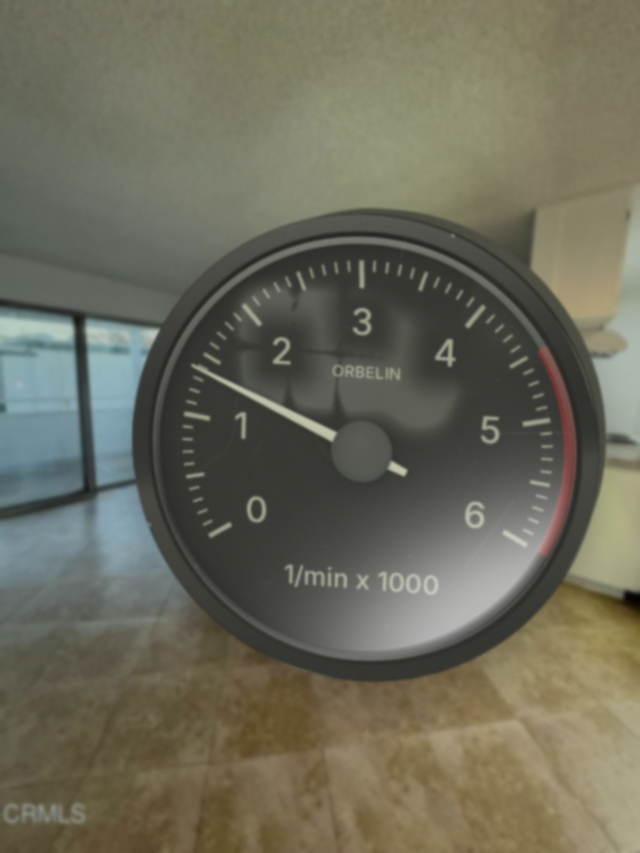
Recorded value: 1400 rpm
